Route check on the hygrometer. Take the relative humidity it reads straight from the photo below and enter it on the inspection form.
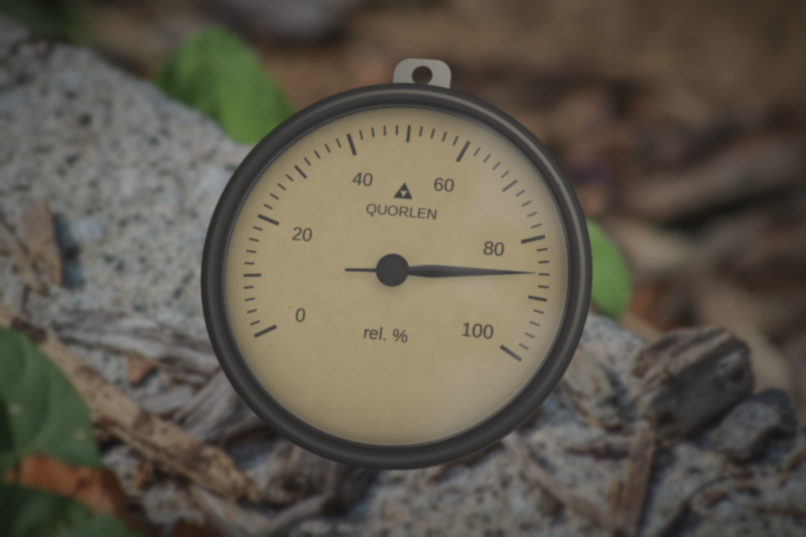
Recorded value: 86 %
